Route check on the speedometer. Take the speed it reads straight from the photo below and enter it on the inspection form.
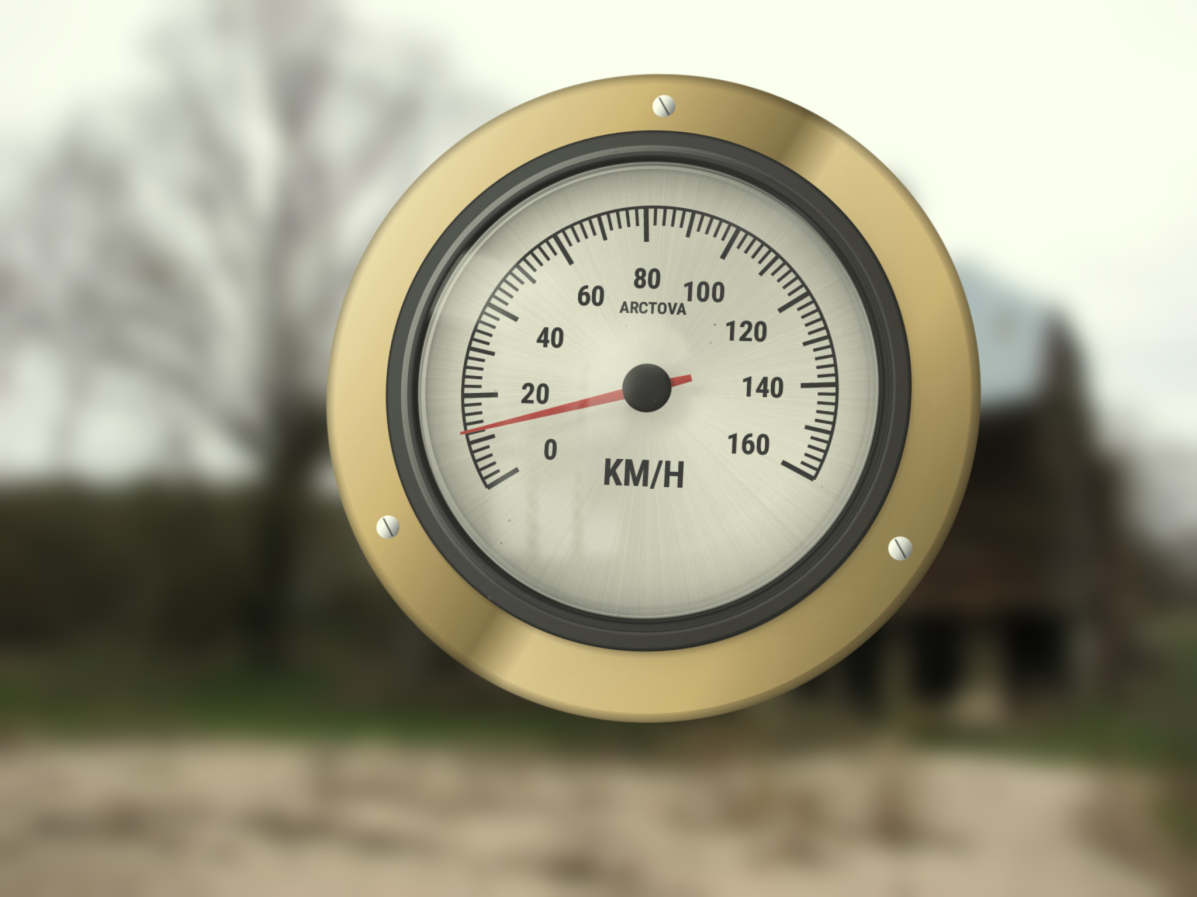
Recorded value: 12 km/h
